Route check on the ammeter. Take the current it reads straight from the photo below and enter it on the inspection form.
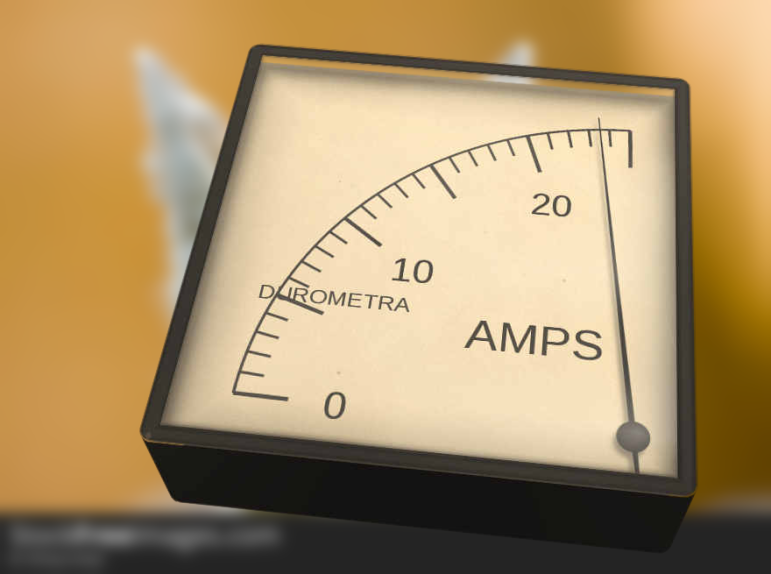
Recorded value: 23.5 A
